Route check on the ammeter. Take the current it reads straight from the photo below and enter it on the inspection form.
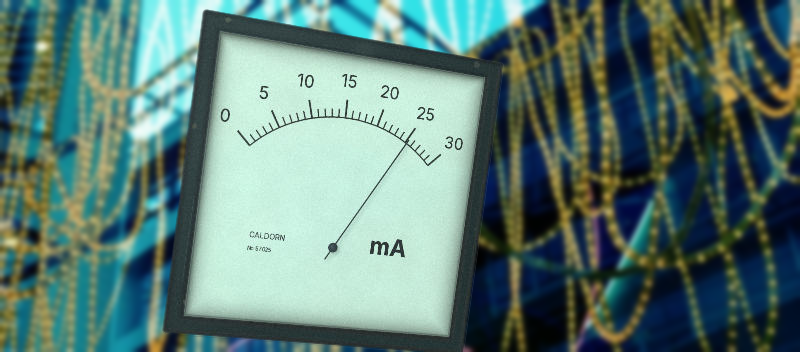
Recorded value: 25 mA
